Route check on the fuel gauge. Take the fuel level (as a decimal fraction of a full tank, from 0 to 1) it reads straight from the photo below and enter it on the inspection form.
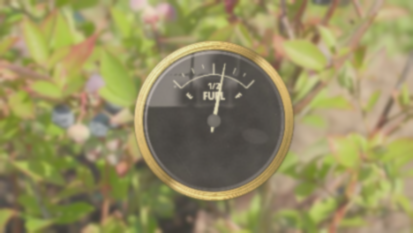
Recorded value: 0.625
